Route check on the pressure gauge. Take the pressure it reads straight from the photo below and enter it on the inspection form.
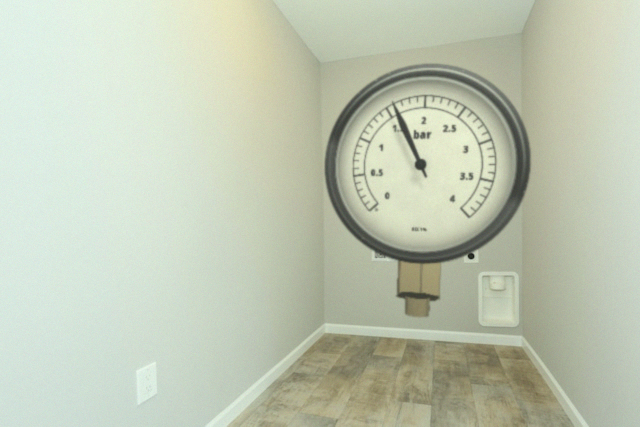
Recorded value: 1.6 bar
